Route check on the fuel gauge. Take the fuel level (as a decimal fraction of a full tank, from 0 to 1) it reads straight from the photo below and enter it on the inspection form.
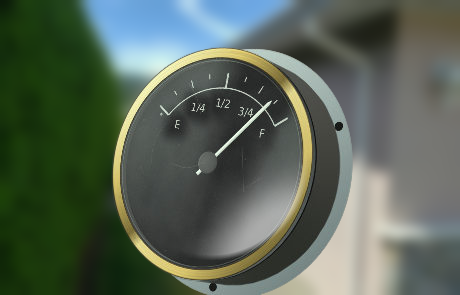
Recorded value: 0.875
